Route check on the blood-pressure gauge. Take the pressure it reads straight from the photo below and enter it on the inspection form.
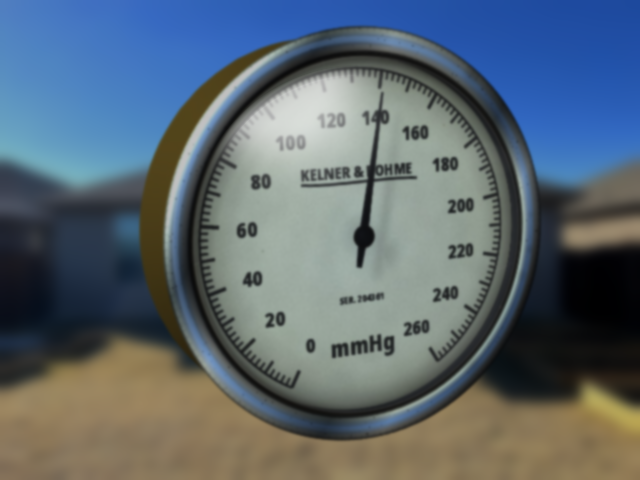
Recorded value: 140 mmHg
